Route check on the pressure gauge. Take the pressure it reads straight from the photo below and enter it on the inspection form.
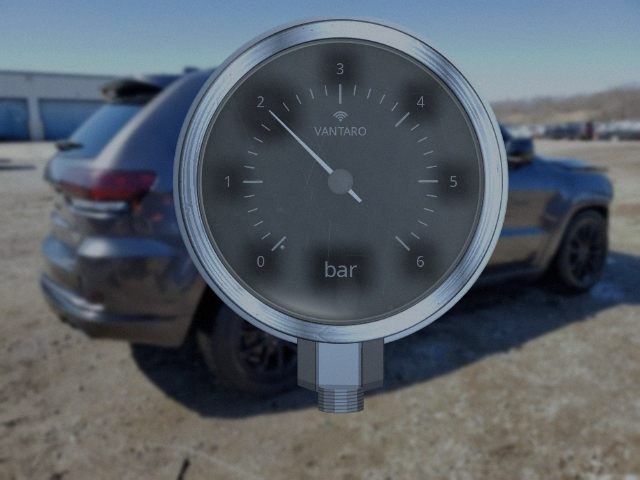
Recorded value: 2 bar
